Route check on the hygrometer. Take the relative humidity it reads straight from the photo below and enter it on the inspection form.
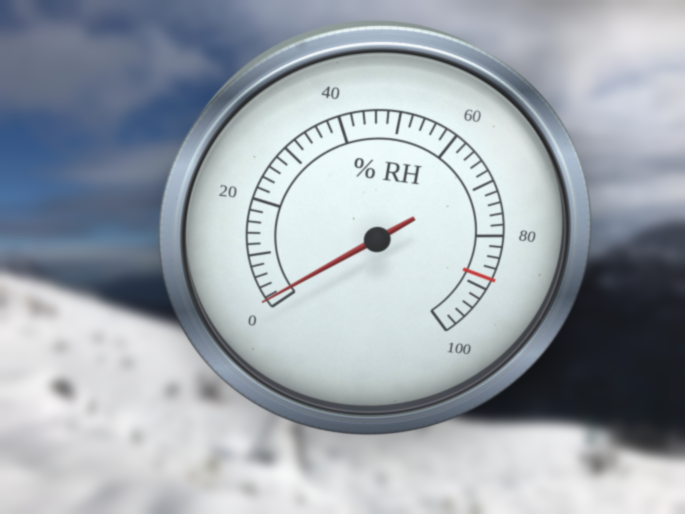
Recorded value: 2 %
